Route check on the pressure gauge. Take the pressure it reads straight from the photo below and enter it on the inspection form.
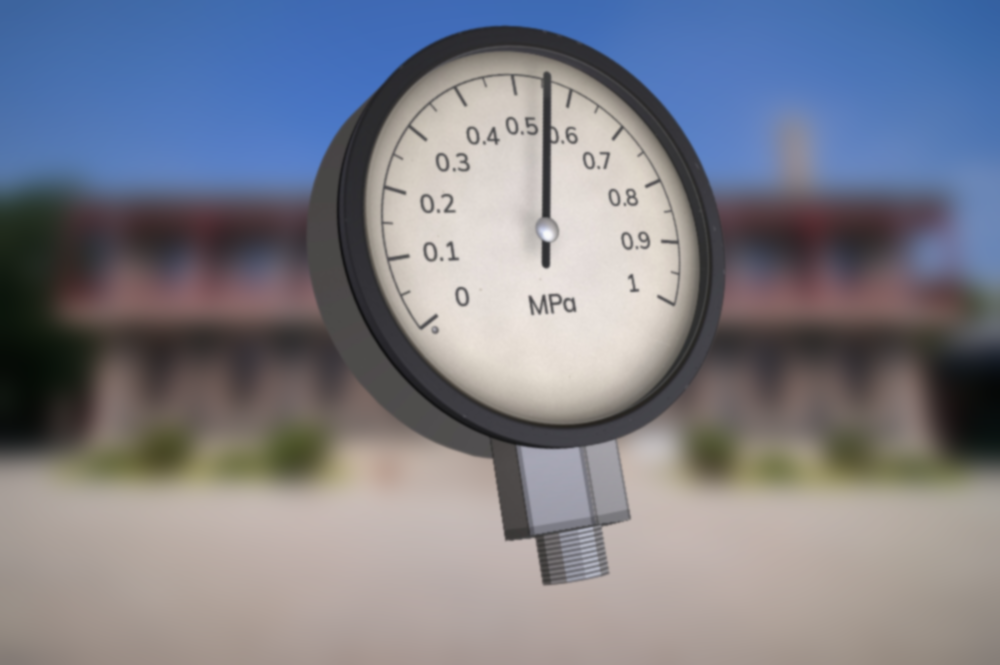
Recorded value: 0.55 MPa
